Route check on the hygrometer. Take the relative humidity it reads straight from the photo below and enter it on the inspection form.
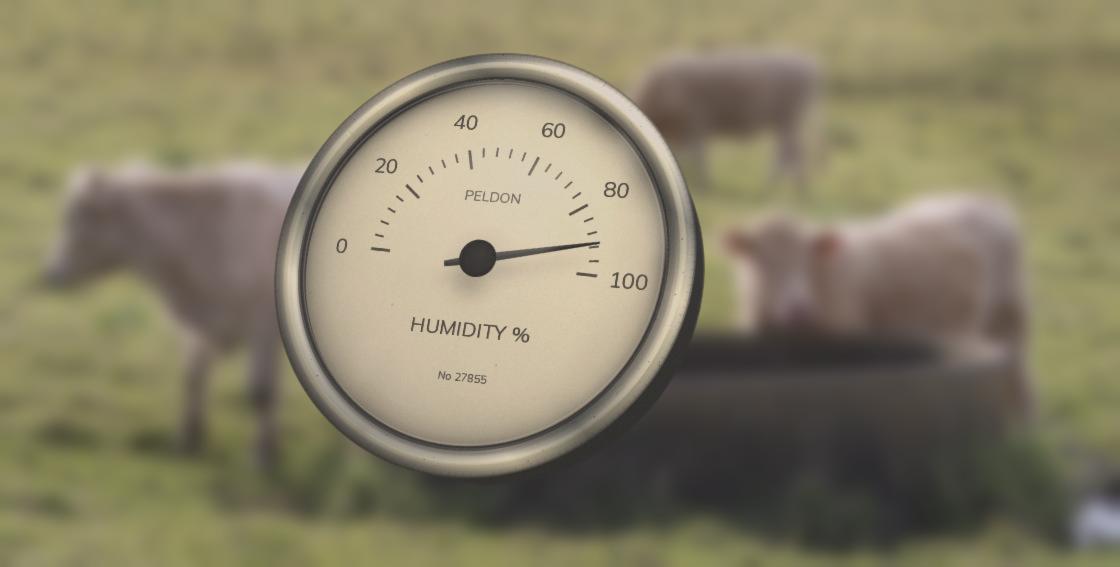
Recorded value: 92 %
